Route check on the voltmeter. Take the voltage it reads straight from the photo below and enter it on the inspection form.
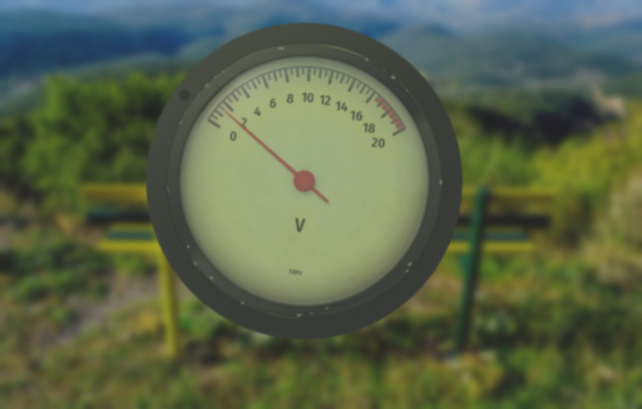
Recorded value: 1.5 V
